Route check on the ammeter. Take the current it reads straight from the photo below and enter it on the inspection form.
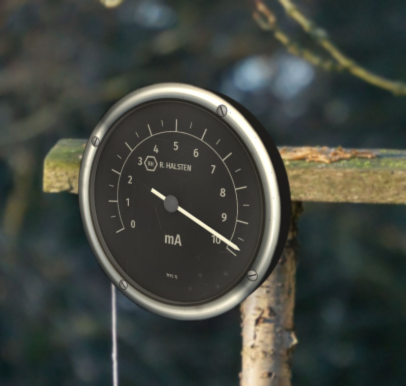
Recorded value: 9.75 mA
